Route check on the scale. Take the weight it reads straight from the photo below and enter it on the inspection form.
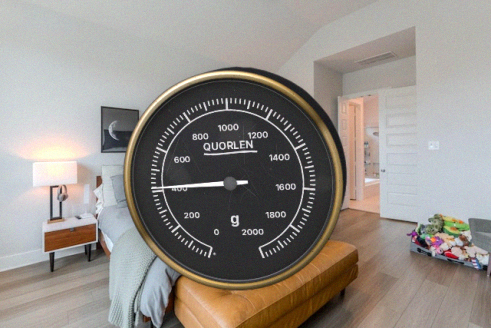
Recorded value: 420 g
